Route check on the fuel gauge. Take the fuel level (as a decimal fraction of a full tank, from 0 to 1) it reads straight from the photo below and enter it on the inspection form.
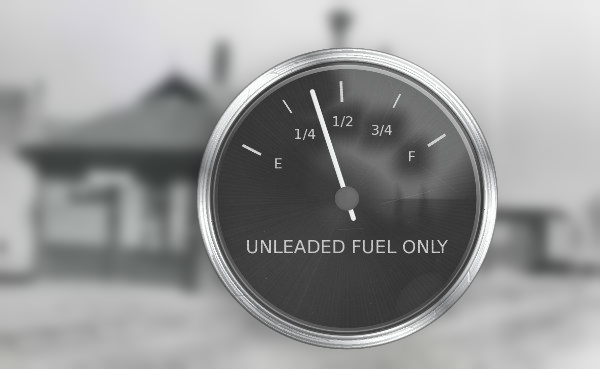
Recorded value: 0.375
